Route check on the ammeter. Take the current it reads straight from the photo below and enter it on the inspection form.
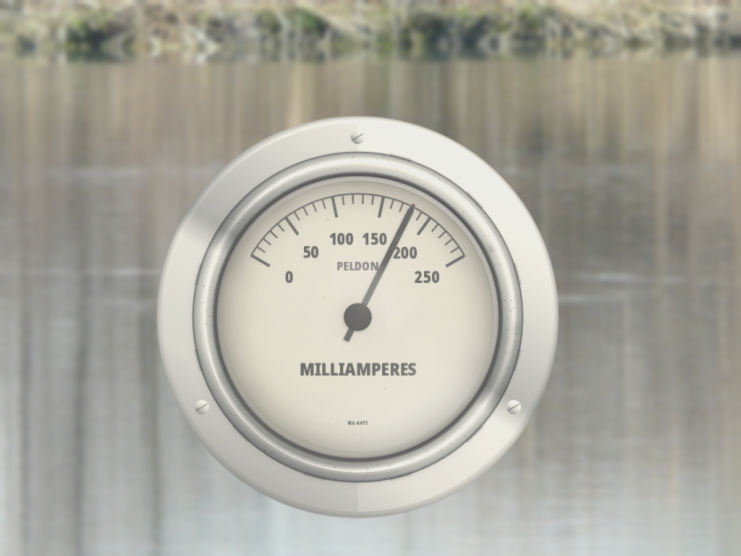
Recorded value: 180 mA
